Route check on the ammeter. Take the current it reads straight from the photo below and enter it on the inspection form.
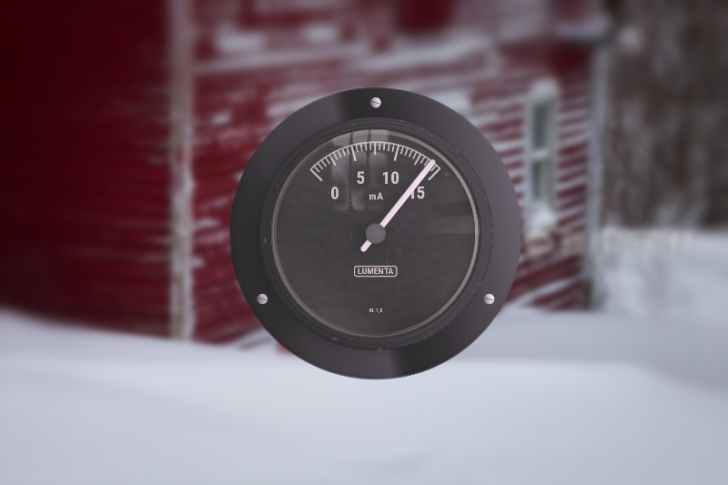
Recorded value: 14 mA
